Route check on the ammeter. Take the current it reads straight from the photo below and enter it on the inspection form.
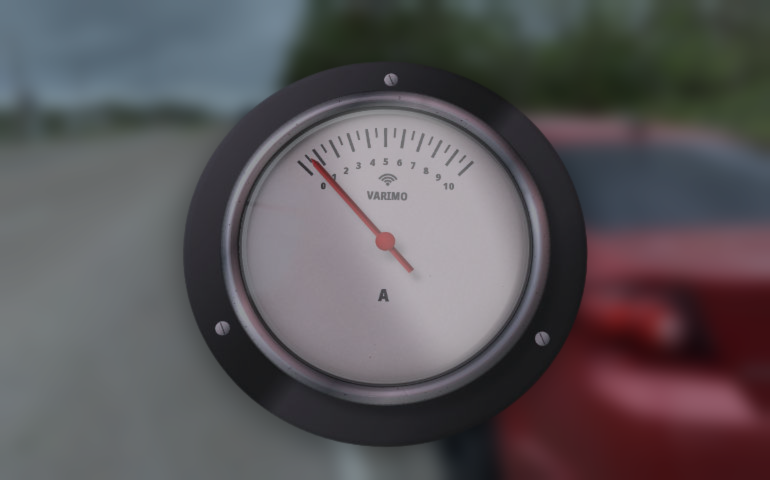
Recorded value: 0.5 A
